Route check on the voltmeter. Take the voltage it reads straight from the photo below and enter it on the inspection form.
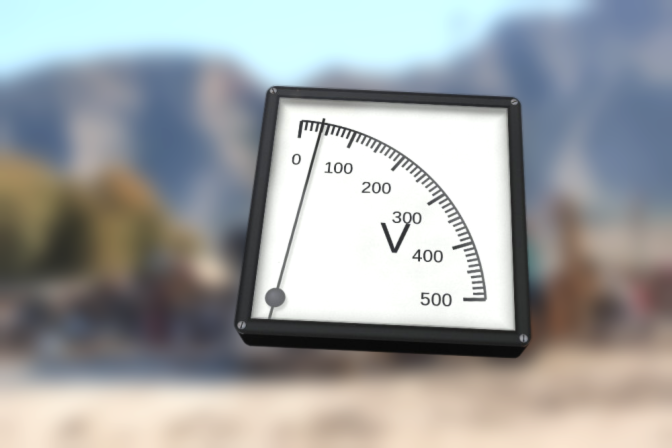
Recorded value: 40 V
